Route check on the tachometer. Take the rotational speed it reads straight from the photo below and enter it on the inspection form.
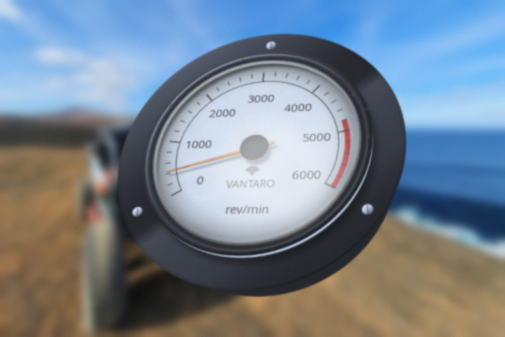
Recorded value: 400 rpm
